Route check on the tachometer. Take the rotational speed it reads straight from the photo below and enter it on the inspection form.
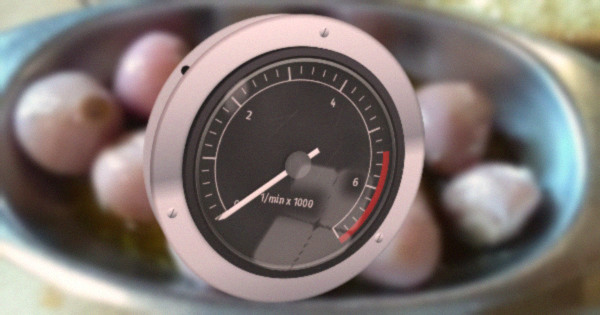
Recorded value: 0 rpm
